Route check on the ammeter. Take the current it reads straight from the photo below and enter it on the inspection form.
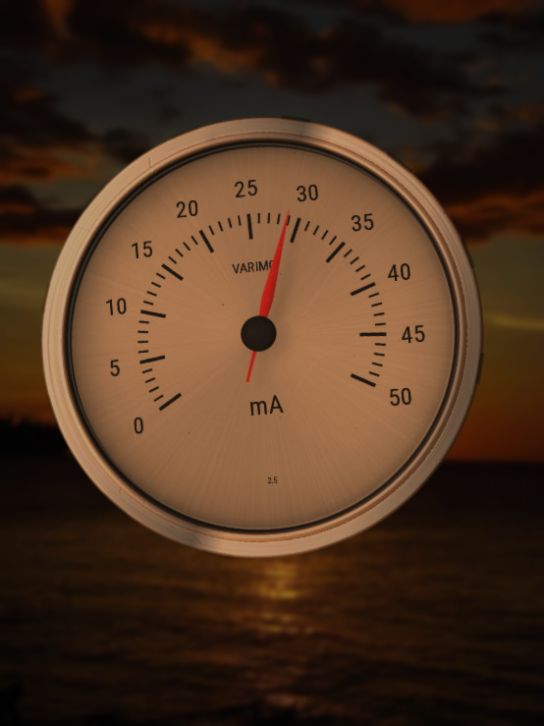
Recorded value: 29 mA
